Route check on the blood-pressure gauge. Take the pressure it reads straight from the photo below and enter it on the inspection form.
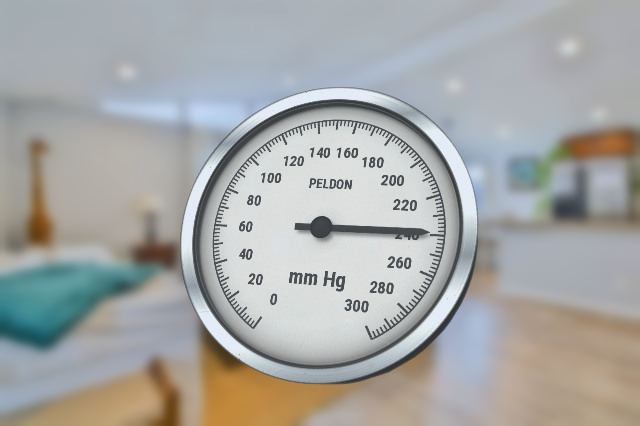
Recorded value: 240 mmHg
